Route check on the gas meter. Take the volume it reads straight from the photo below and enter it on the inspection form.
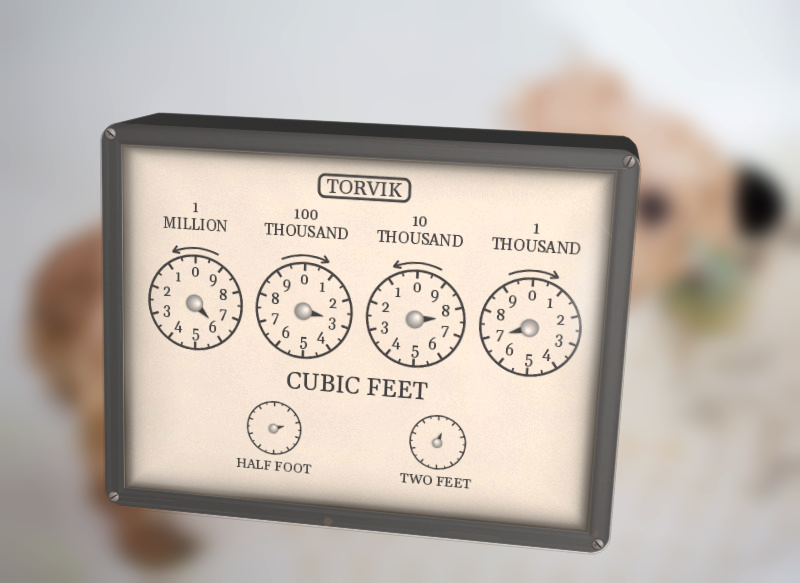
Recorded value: 627700 ft³
